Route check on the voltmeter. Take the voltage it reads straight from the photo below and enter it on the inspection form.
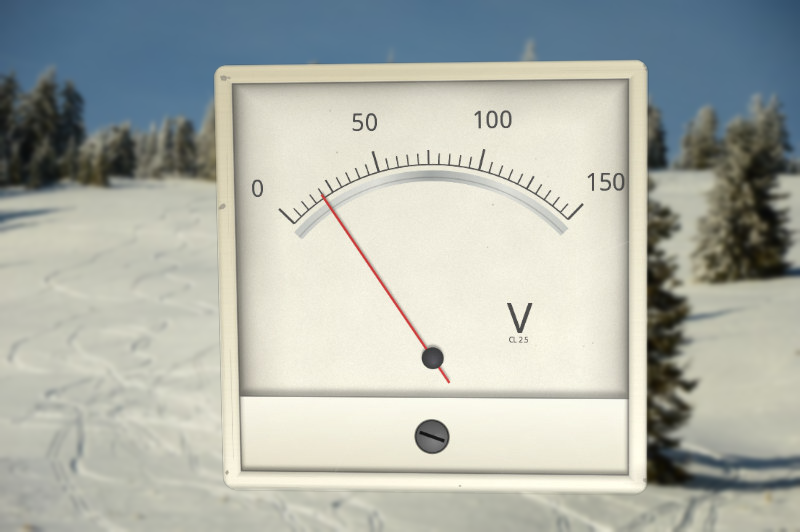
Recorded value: 20 V
